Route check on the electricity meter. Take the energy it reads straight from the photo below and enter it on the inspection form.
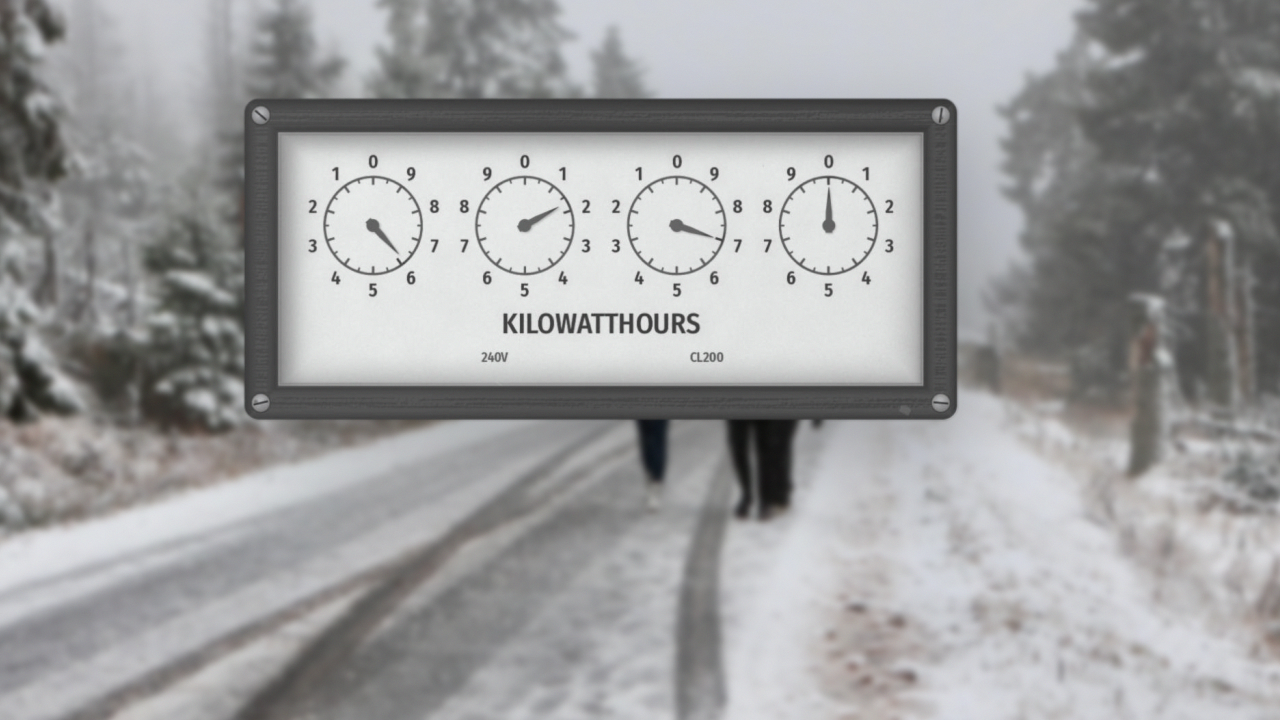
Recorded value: 6170 kWh
